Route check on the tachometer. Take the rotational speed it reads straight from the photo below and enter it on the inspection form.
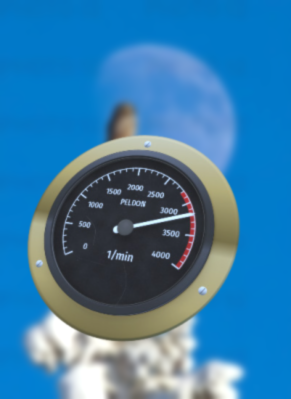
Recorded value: 3200 rpm
